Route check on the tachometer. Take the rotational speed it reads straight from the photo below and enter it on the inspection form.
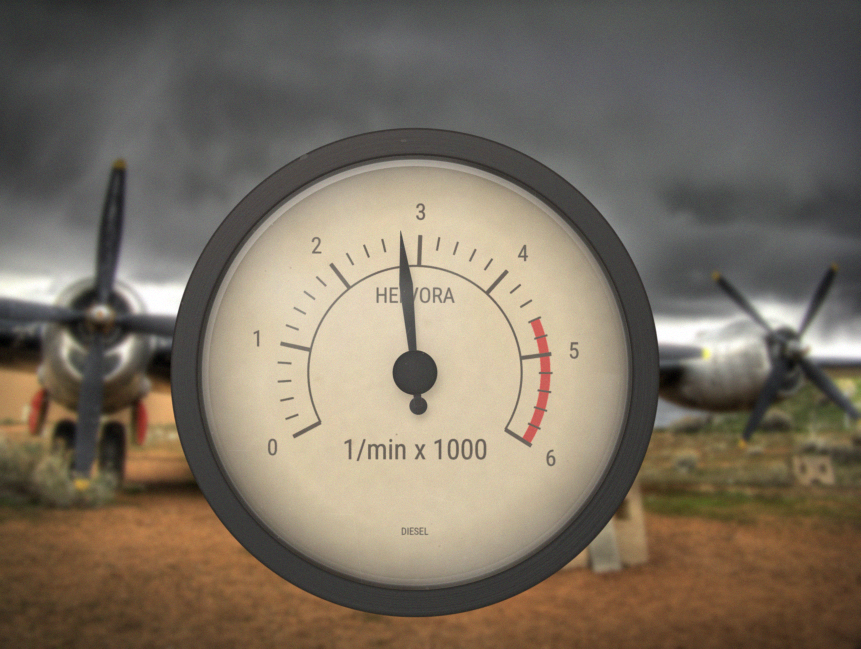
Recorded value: 2800 rpm
